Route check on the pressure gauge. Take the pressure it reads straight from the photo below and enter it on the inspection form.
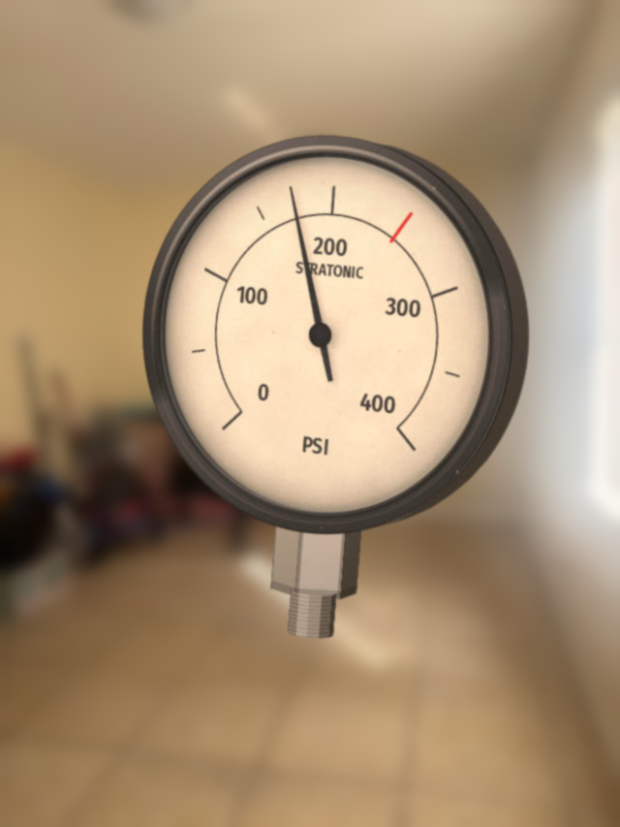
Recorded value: 175 psi
